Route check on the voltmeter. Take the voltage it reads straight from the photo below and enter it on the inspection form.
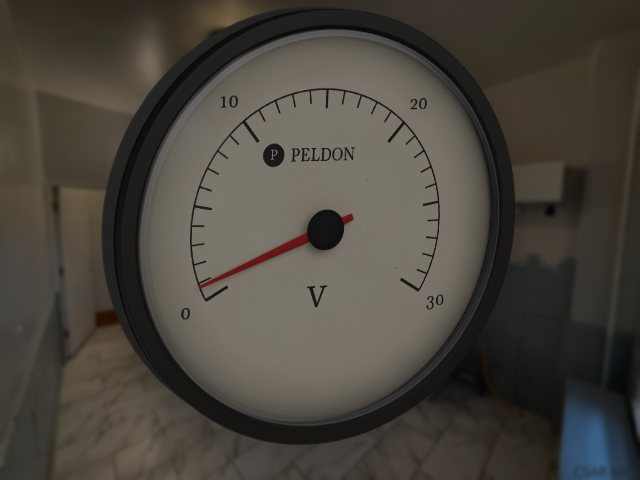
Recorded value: 1 V
